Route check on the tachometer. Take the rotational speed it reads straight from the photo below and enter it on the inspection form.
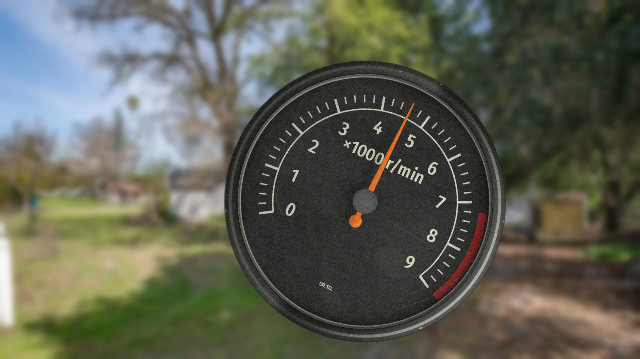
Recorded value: 4600 rpm
